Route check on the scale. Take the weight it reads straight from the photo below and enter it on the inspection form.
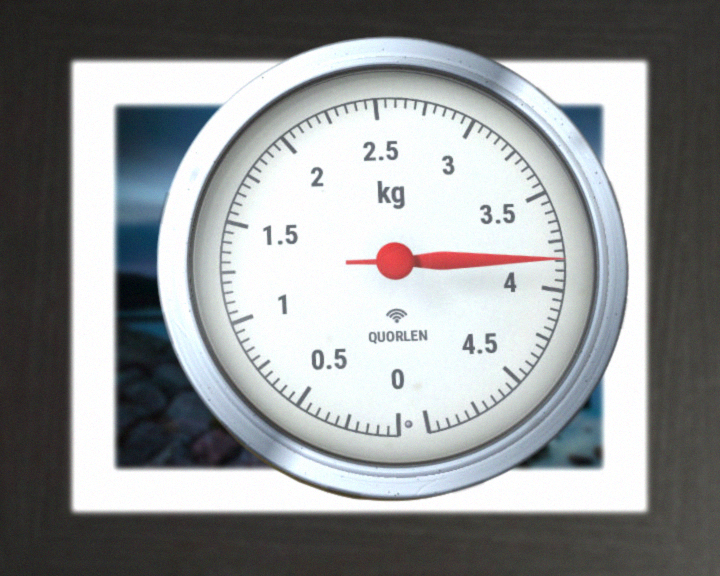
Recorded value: 3.85 kg
